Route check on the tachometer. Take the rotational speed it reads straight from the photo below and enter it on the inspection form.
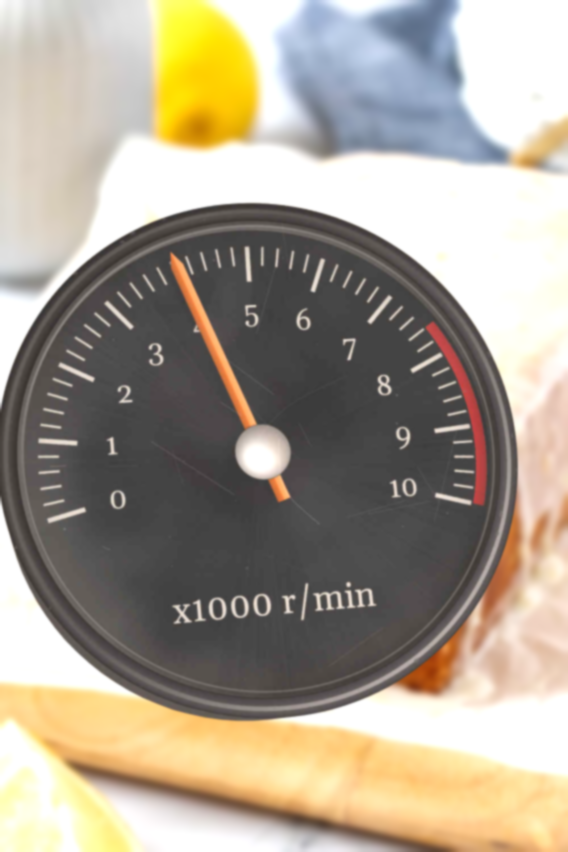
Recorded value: 4000 rpm
